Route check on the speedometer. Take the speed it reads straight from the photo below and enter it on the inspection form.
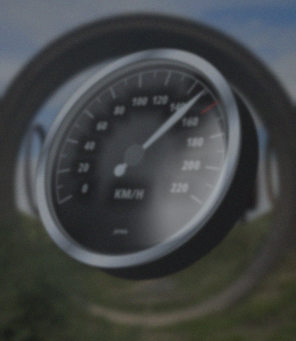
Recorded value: 150 km/h
